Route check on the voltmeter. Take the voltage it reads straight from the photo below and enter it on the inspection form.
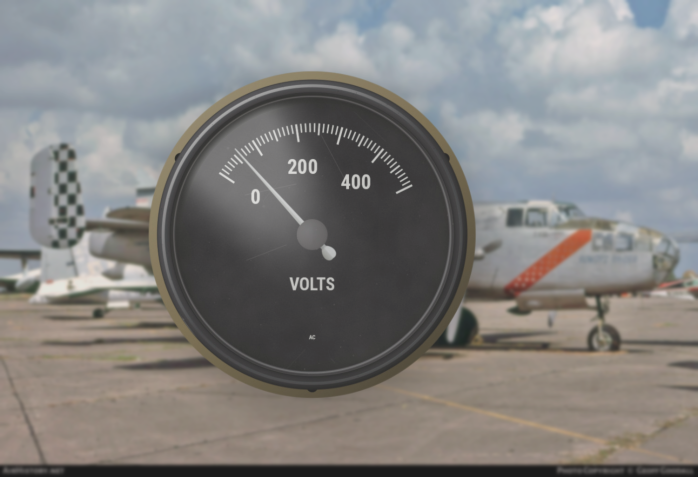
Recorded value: 60 V
